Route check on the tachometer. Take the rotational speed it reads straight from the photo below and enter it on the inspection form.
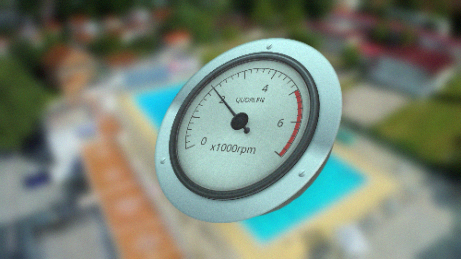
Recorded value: 2000 rpm
